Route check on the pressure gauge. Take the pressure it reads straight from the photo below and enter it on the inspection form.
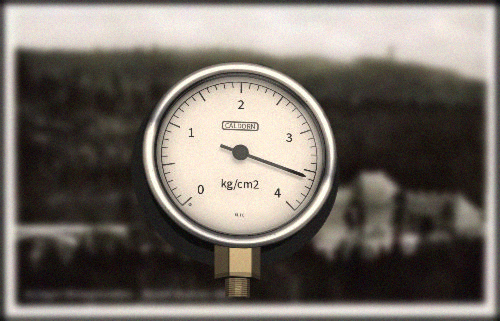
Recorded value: 3.6 kg/cm²
